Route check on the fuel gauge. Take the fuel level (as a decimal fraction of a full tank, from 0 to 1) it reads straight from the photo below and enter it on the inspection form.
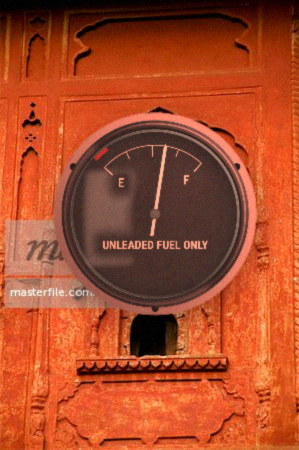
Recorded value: 0.625
